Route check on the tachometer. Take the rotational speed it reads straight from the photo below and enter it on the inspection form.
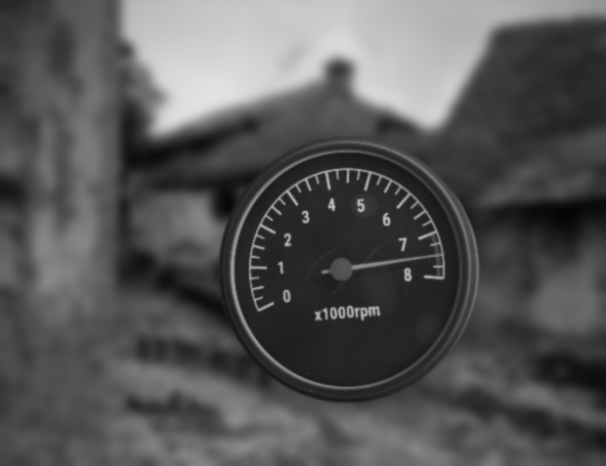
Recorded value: 7500 rpm
